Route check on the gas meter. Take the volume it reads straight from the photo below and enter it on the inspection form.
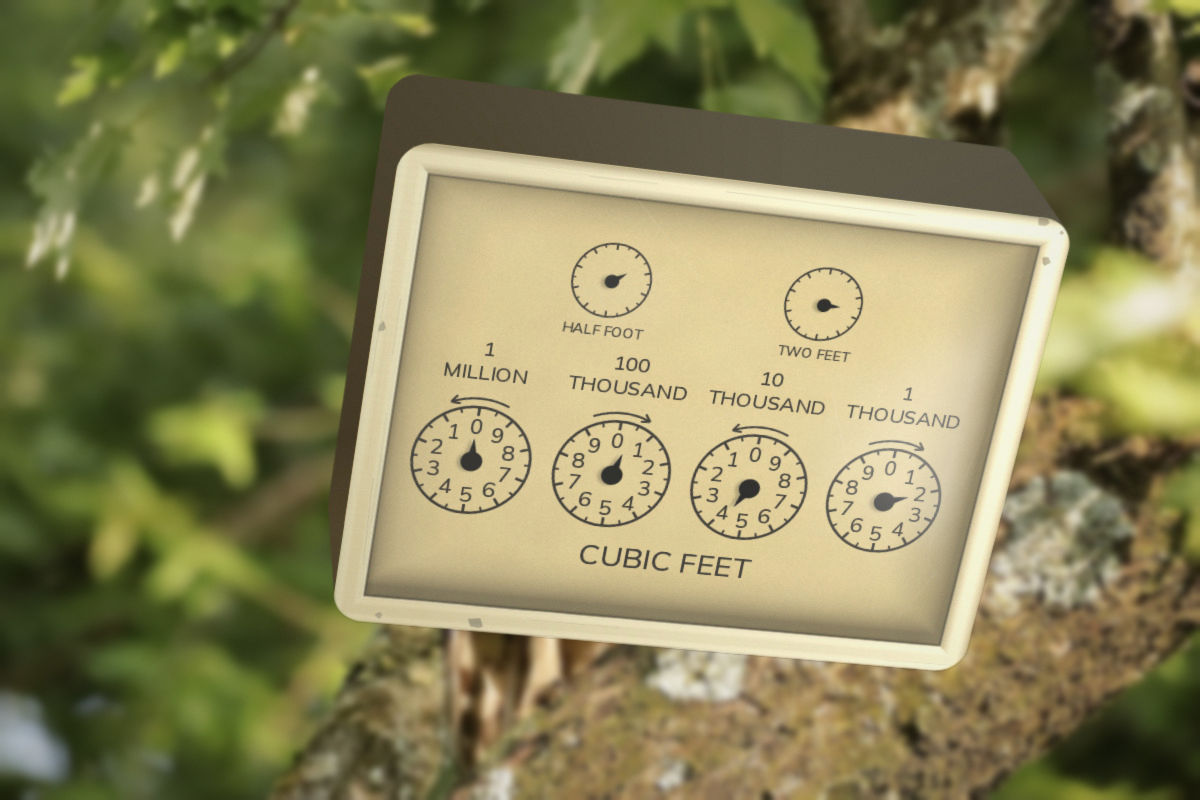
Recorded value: 4200 ft³
